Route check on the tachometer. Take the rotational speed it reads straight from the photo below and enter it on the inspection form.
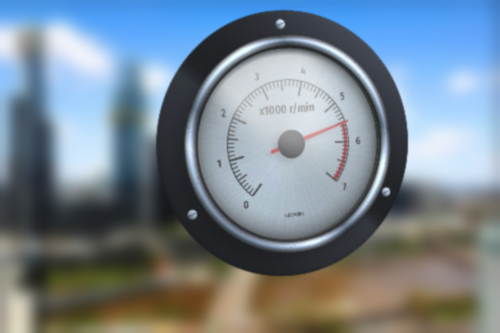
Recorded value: 5500 rpm
